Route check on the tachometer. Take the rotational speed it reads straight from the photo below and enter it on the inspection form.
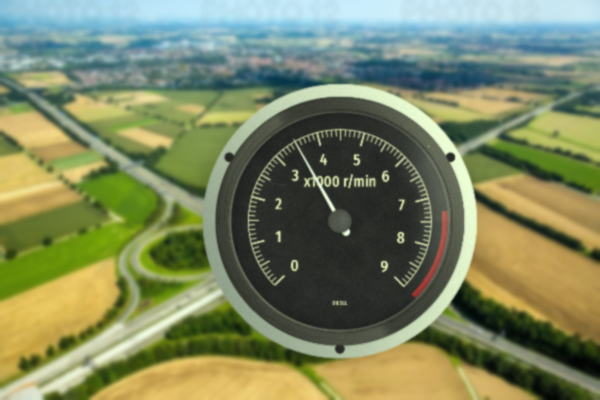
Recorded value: 3500 rpm
